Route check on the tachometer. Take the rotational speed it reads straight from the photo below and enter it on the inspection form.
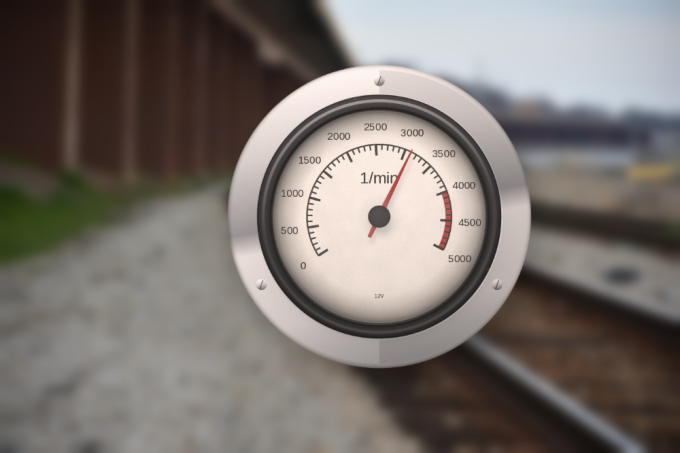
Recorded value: 3100 rpm
